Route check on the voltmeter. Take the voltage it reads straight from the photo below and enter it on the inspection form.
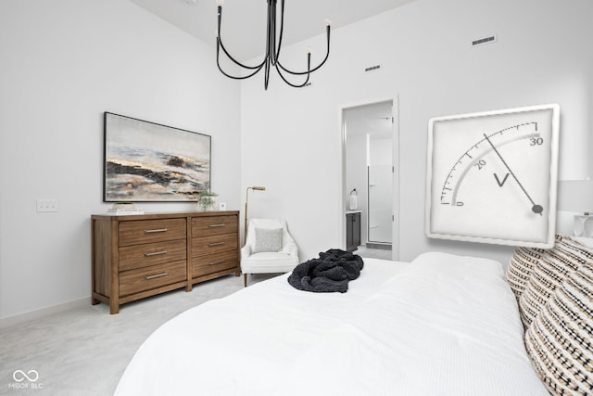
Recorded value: 24 V
